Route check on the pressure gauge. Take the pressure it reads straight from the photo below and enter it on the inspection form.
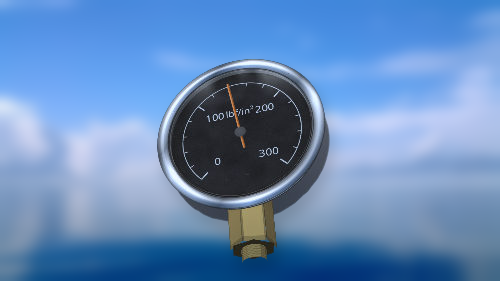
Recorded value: 140 psi
